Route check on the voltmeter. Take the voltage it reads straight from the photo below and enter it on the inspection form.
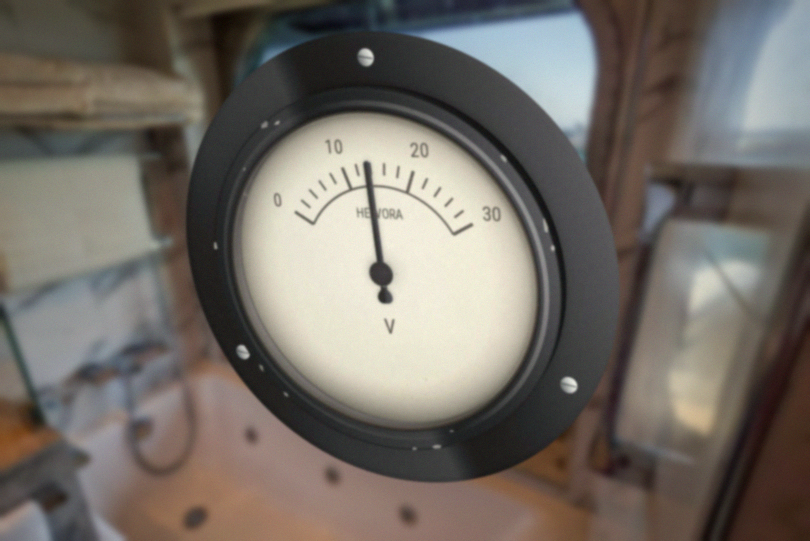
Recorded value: 14 V
